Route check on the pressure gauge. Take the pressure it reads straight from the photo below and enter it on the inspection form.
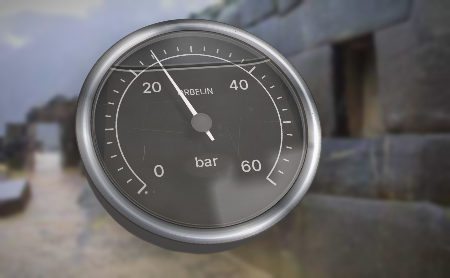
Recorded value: 24 bar
